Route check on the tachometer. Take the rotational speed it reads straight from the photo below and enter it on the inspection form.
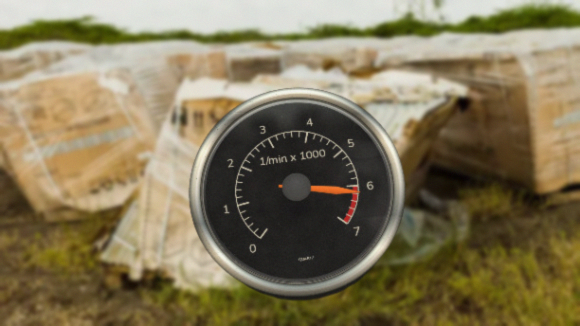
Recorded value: 6200 rpm
